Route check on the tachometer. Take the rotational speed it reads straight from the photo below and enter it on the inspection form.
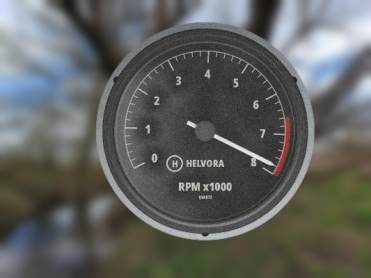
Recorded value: 7800 rpm
